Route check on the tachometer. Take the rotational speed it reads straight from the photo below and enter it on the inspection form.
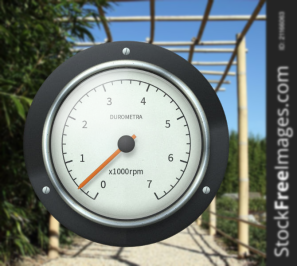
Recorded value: 400 rpm
